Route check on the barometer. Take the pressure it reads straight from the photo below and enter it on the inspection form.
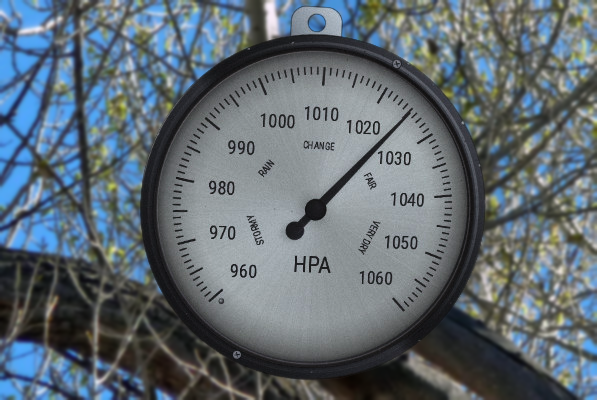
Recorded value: 1025 hPa
